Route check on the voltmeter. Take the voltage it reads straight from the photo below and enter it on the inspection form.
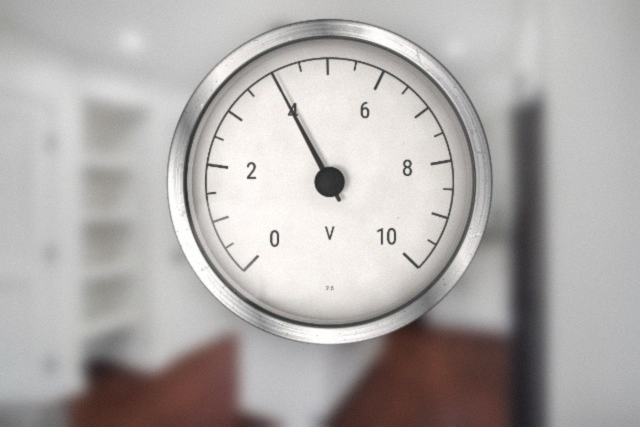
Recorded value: 4 V
